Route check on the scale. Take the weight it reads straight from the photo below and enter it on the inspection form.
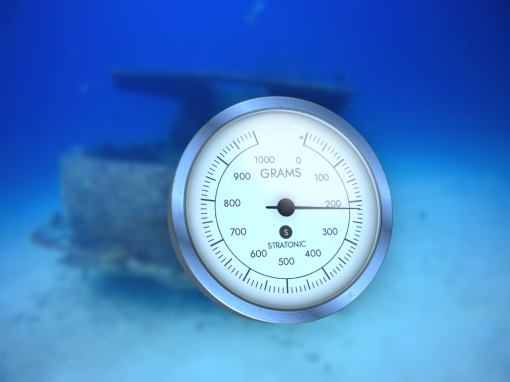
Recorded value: 220 g
